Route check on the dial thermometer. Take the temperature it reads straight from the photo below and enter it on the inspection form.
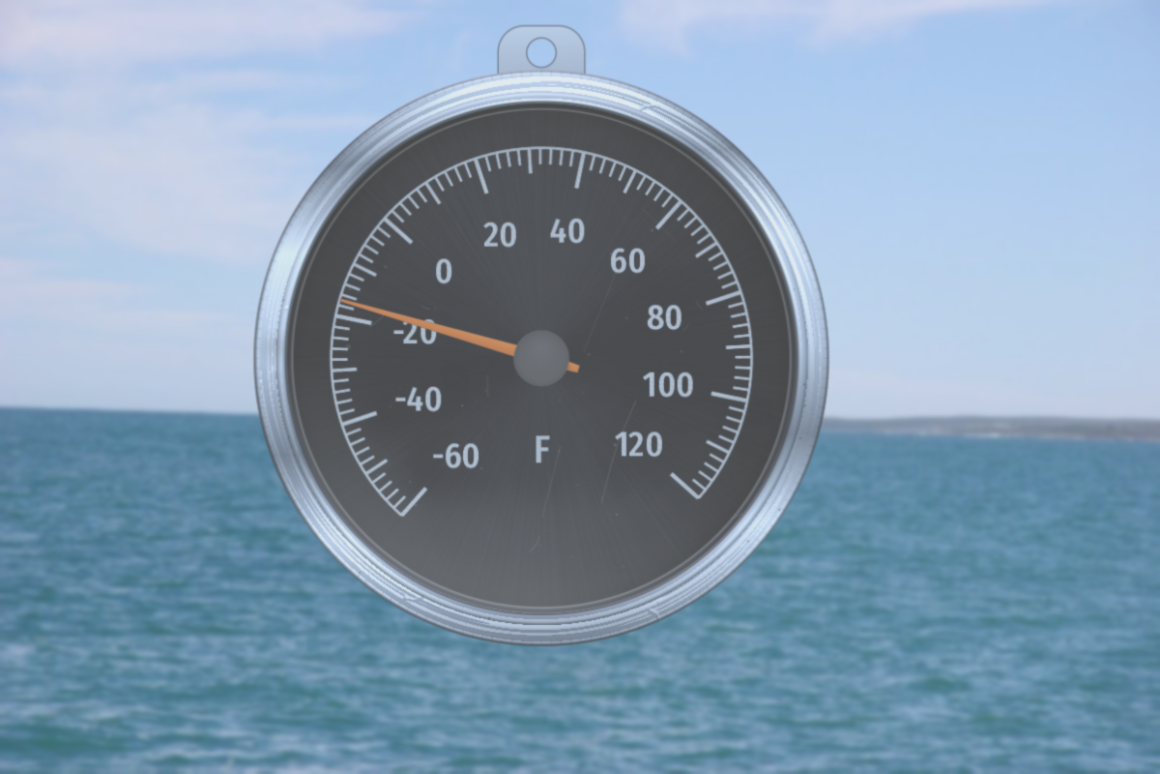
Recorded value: -17 °F
